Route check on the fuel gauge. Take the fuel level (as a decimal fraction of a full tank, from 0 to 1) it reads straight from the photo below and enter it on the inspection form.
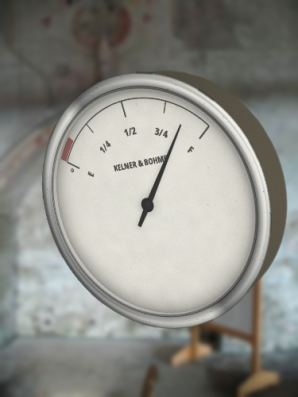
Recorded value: 0.875
